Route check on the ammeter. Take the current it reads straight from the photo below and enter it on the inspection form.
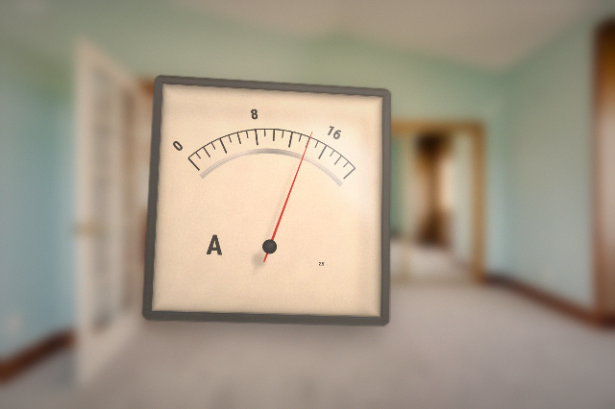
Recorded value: 14 A
